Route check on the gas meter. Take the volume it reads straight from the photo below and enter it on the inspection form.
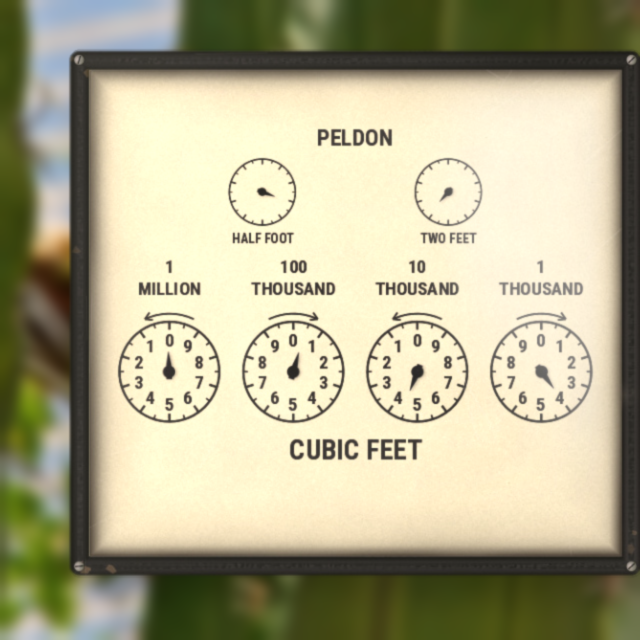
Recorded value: 4400 ft³
